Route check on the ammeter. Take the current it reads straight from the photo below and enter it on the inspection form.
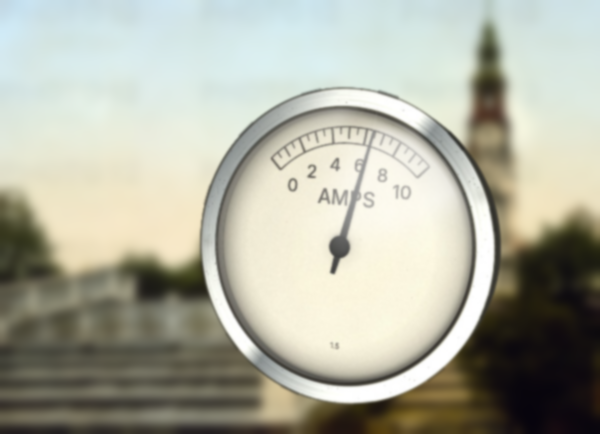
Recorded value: 6.5 A
